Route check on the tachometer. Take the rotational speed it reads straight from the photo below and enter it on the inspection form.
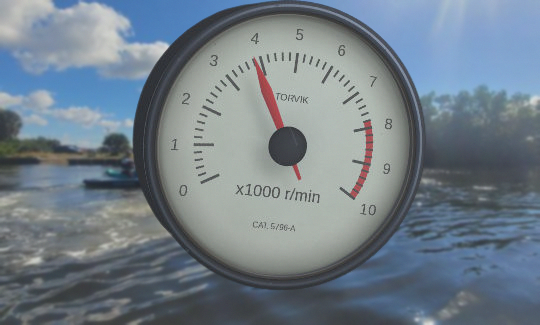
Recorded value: 3800 rpm
